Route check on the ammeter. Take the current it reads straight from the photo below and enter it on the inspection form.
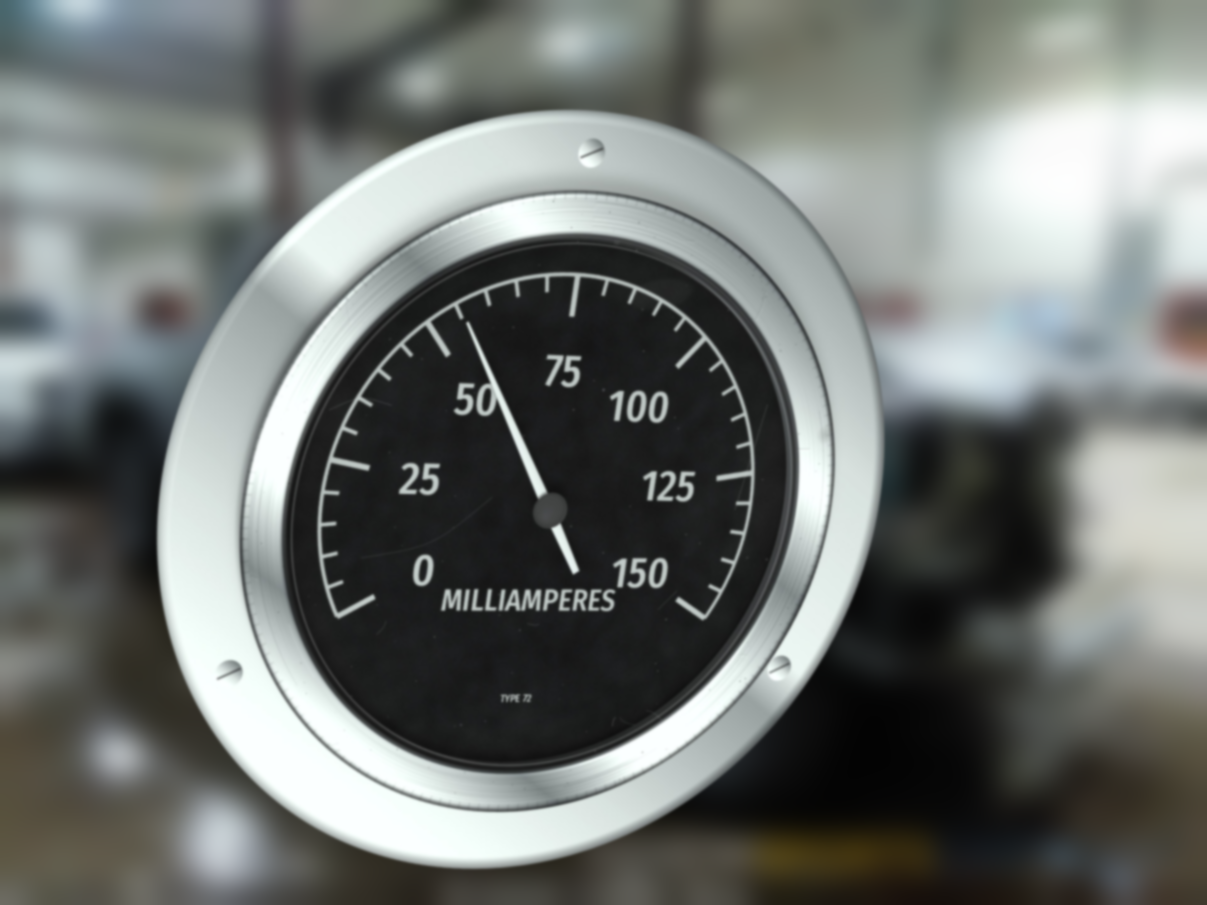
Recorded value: 55 mA
